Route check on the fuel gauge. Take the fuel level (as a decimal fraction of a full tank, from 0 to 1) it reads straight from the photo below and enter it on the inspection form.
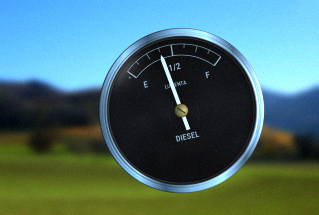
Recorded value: 0.375
